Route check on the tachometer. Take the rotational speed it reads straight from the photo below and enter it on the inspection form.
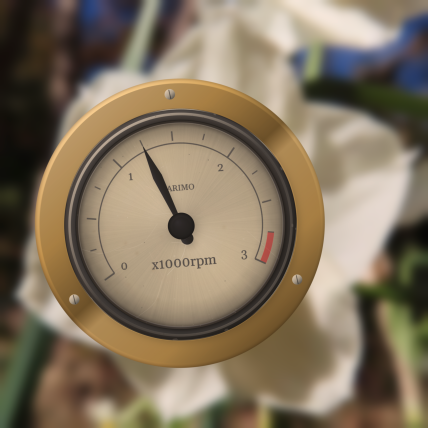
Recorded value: 1250 rpm
